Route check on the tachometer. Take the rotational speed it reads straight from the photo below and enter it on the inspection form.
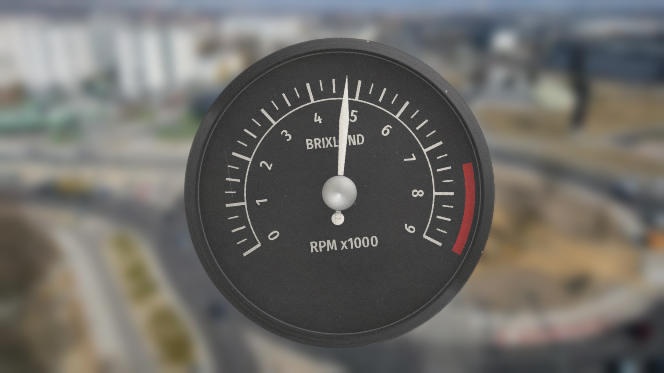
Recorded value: 4750 rpm
